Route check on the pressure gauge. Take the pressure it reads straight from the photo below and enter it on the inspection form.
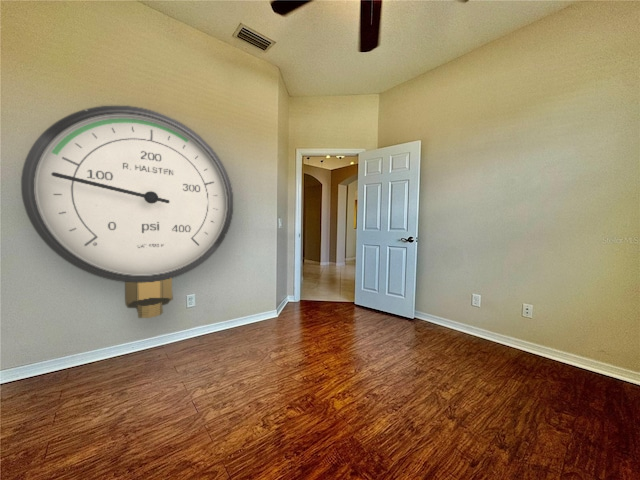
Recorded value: 80 psi
